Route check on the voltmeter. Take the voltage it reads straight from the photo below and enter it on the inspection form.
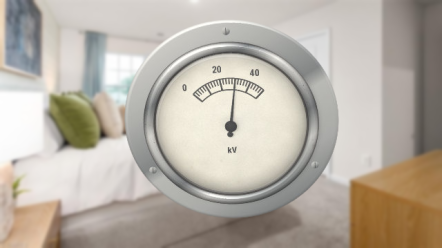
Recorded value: 30 kV
